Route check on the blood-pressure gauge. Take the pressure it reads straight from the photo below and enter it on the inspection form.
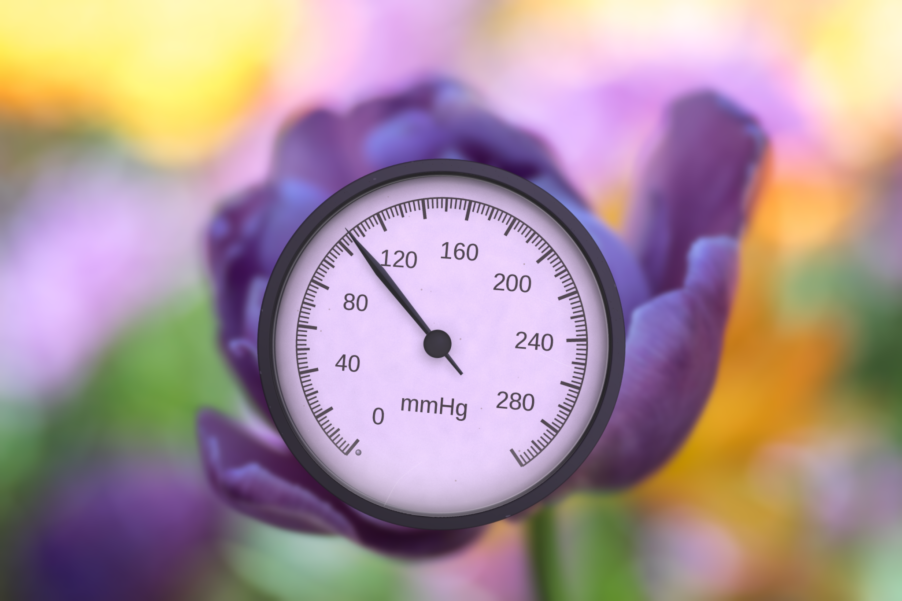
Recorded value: 106 mmHg
